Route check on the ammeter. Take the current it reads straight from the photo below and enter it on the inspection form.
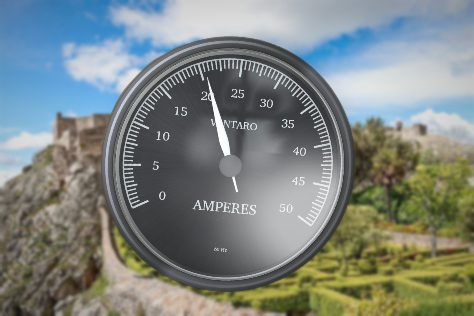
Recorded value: 20.5 A
